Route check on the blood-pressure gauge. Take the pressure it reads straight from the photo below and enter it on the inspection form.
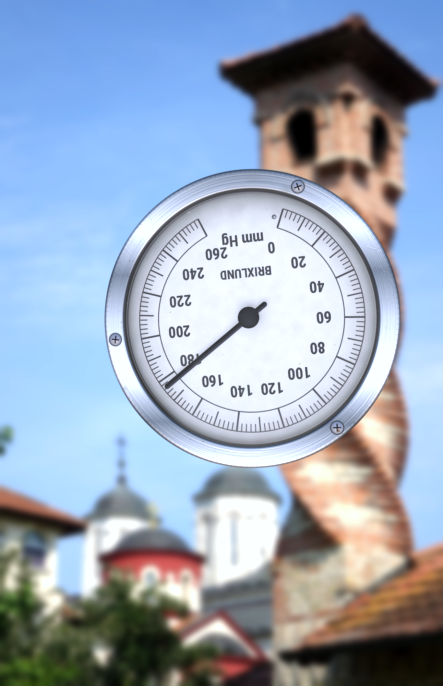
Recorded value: 176 mmHg
